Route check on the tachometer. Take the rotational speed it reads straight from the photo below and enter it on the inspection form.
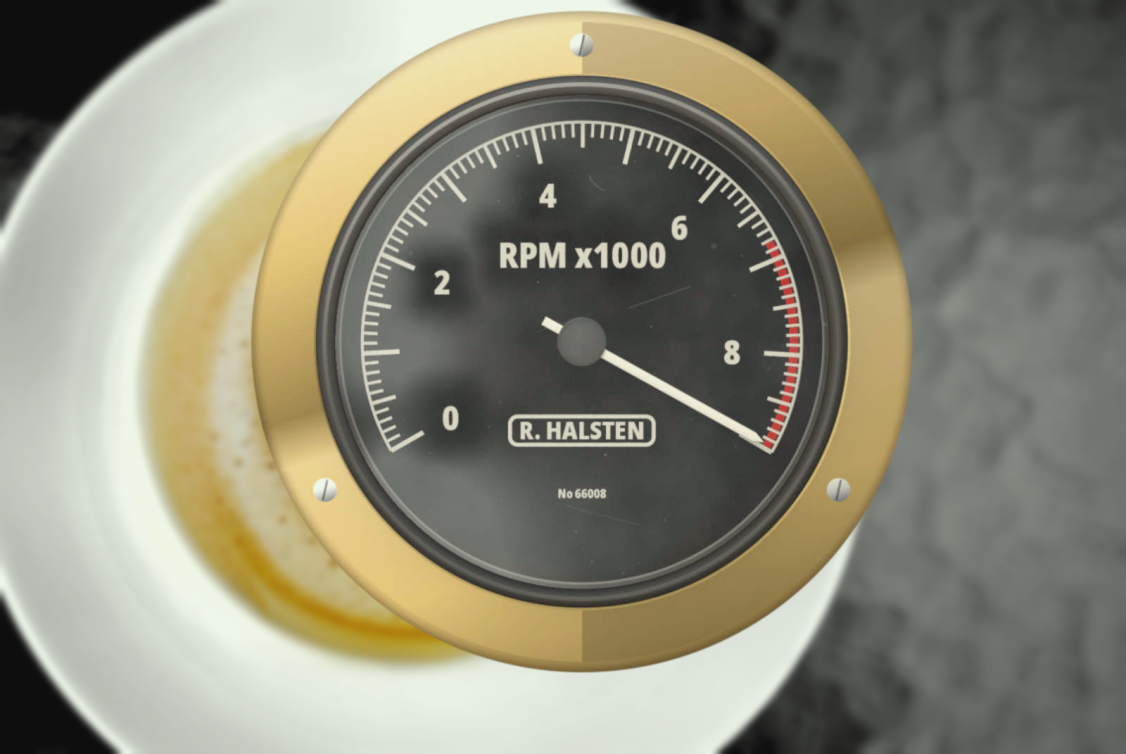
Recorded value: 8950 rpm
